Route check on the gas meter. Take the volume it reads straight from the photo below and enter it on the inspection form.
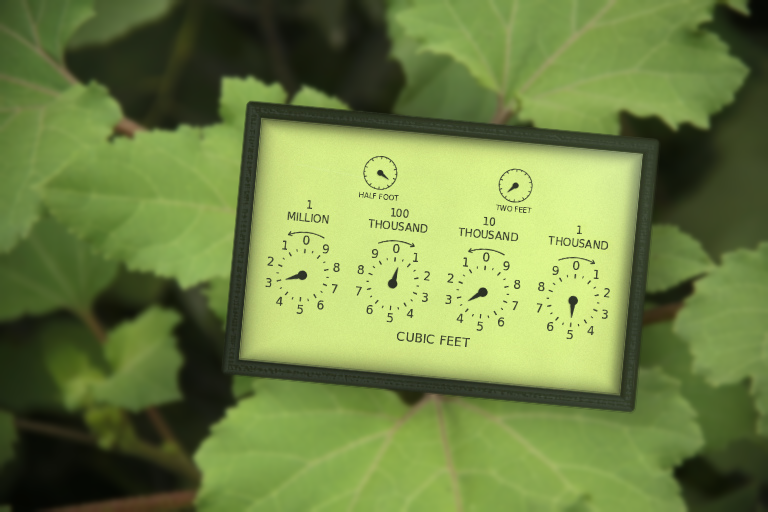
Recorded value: 303500 ft³
